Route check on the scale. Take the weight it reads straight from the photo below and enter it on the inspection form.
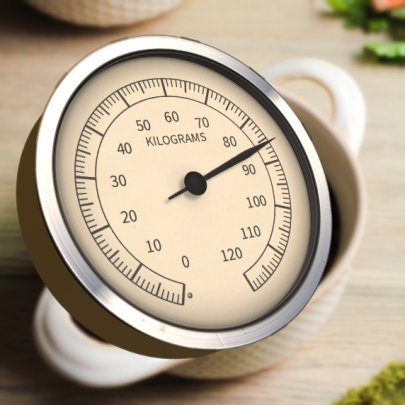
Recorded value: 86 kg
